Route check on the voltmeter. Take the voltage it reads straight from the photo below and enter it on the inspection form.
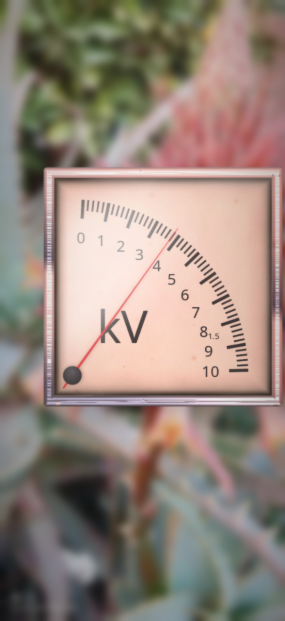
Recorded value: 3.8 kV
